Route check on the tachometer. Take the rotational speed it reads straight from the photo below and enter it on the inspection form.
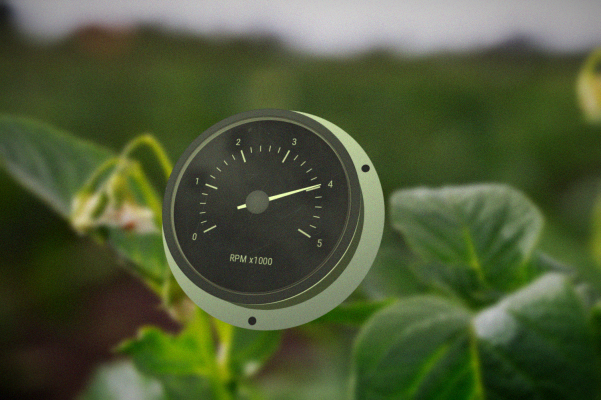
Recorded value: 4000 rpm
